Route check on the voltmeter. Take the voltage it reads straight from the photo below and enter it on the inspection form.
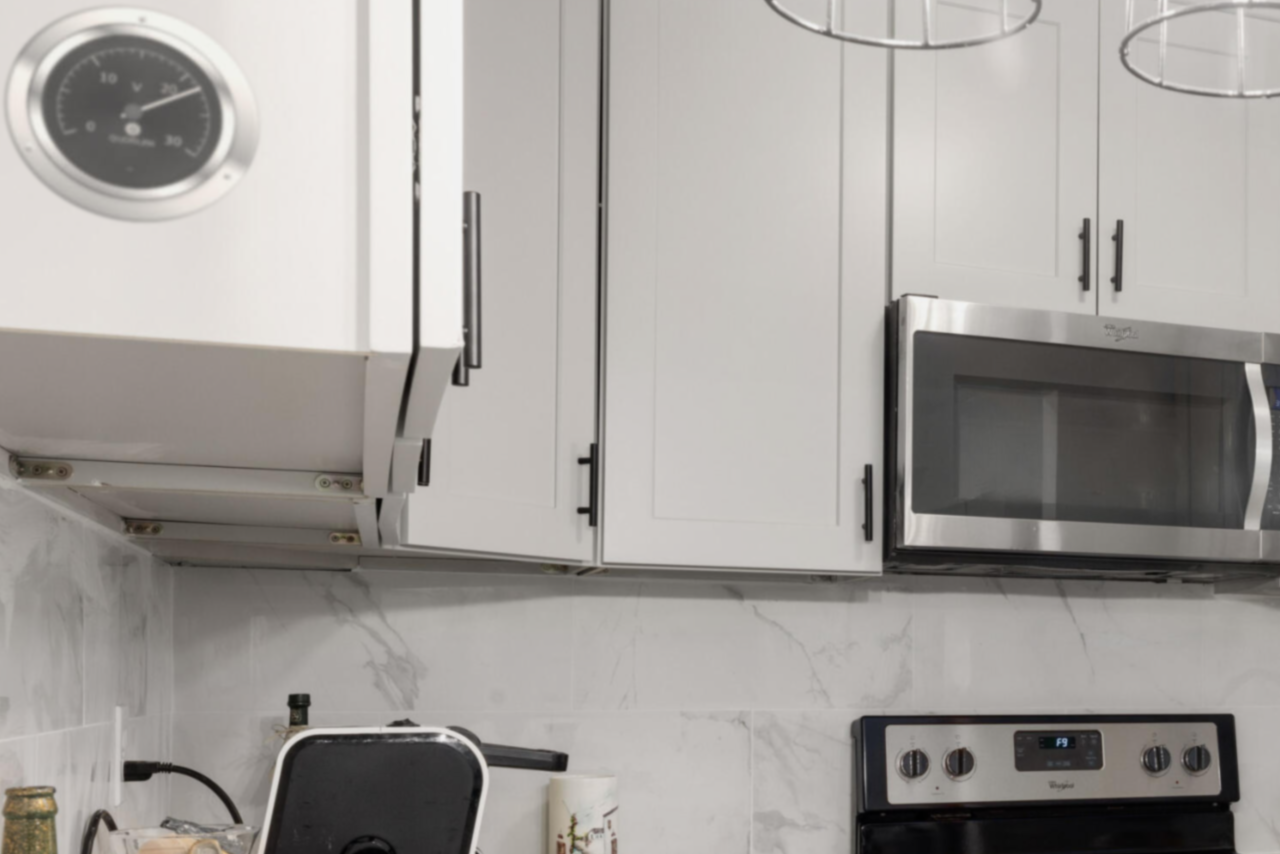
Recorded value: 22 V
